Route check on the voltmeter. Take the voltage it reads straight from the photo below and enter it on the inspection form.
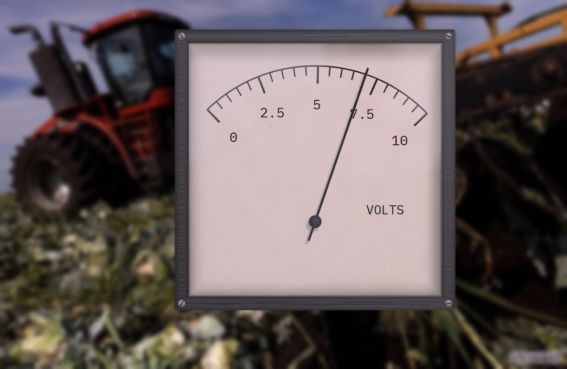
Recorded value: 7 V
